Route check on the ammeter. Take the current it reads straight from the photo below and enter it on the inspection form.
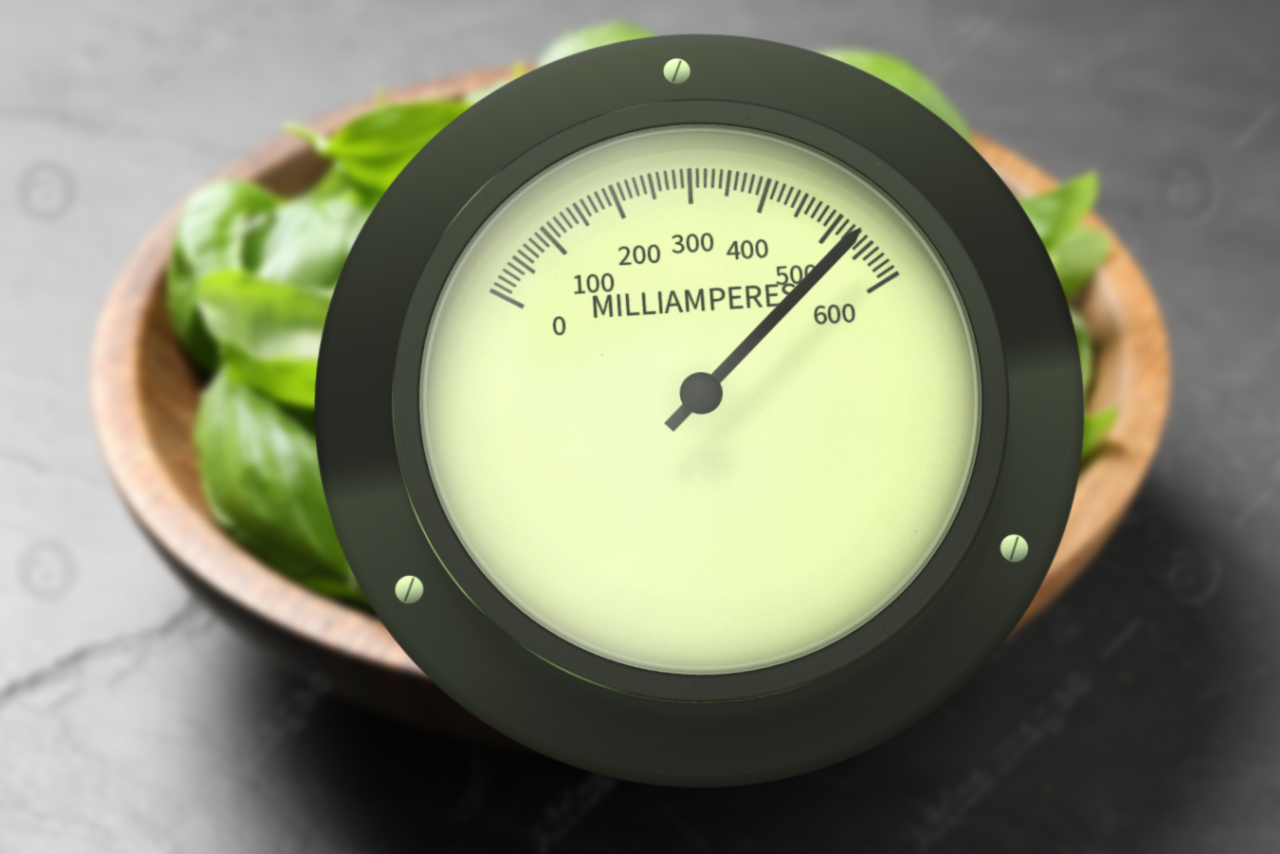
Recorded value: 530 mA
